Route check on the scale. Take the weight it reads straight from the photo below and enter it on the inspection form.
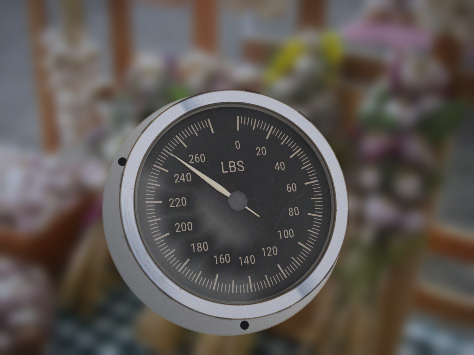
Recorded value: 250 lb
